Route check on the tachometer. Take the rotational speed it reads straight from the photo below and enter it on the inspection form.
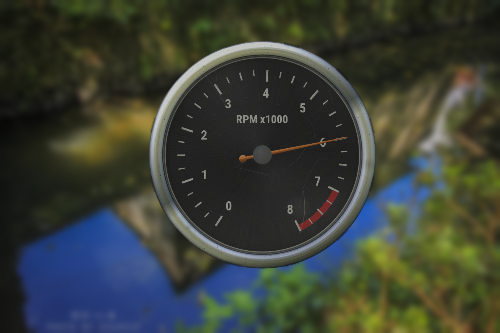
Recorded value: 6000 rpm
